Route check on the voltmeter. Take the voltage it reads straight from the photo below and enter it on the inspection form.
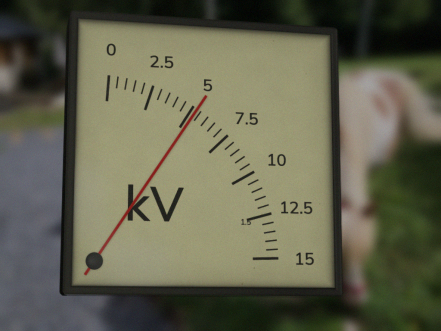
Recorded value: 5.25 kV
